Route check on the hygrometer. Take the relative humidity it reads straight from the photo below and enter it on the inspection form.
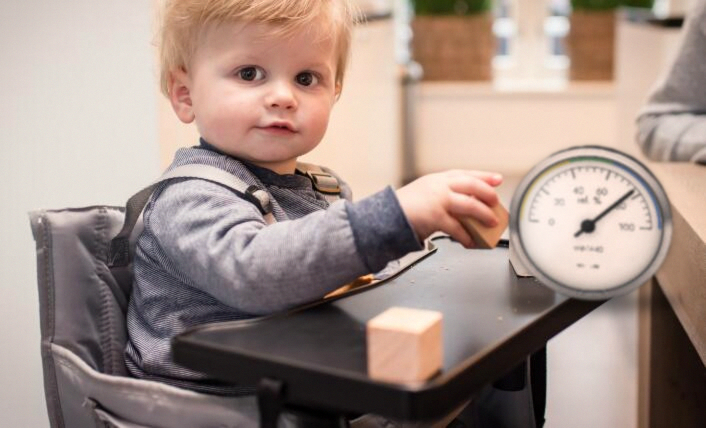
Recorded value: 76 %
